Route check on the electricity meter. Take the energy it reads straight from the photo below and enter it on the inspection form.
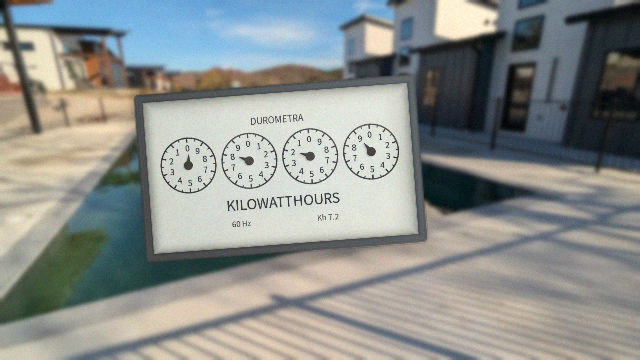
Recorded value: 9819 kWh
